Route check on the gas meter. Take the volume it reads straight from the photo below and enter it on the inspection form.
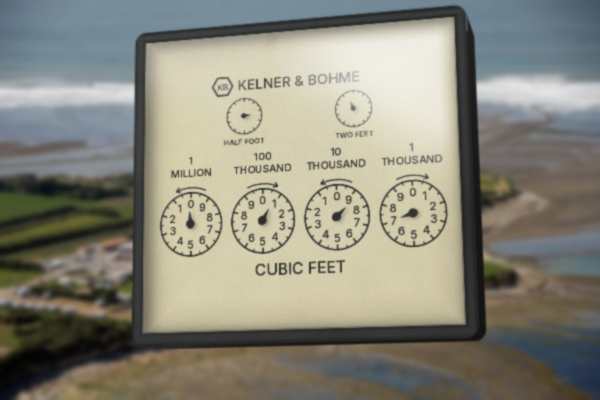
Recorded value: 8700 ft³
